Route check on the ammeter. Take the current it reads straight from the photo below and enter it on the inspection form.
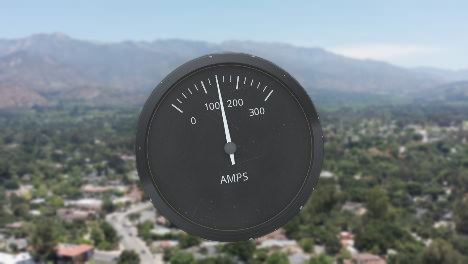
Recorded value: 140 A
